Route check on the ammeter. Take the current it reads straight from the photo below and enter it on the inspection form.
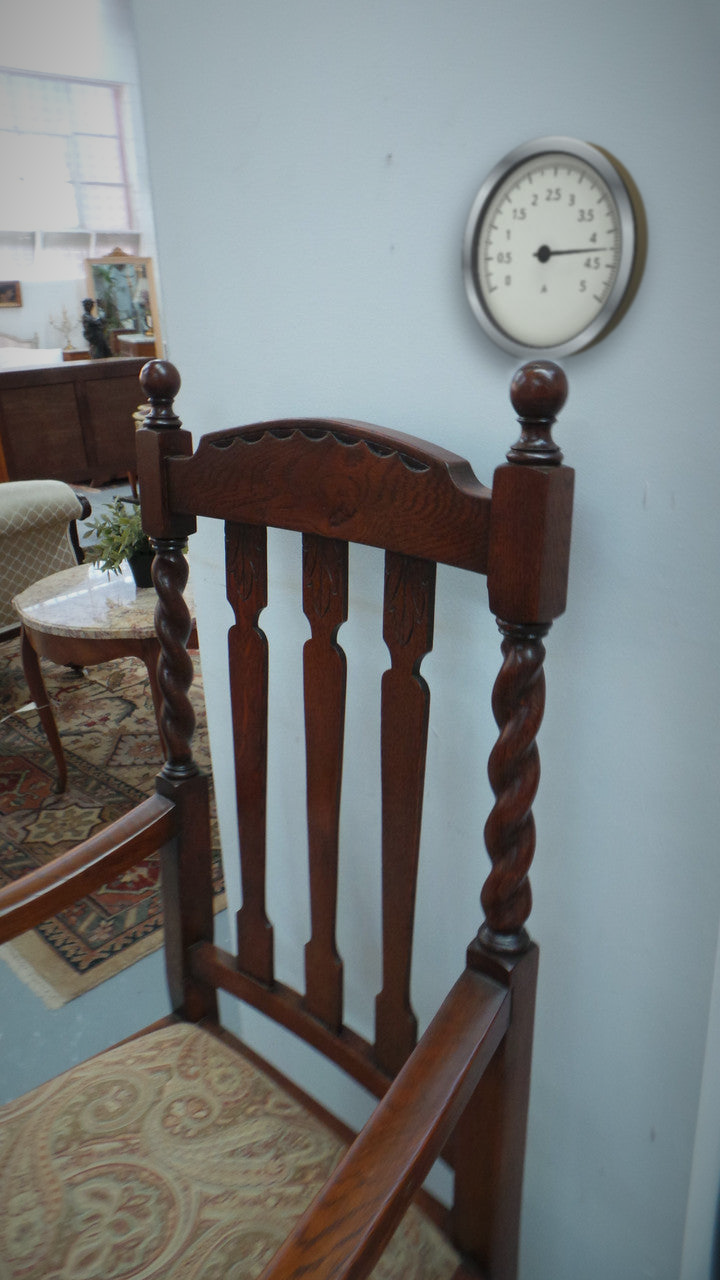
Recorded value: 4.25 A
